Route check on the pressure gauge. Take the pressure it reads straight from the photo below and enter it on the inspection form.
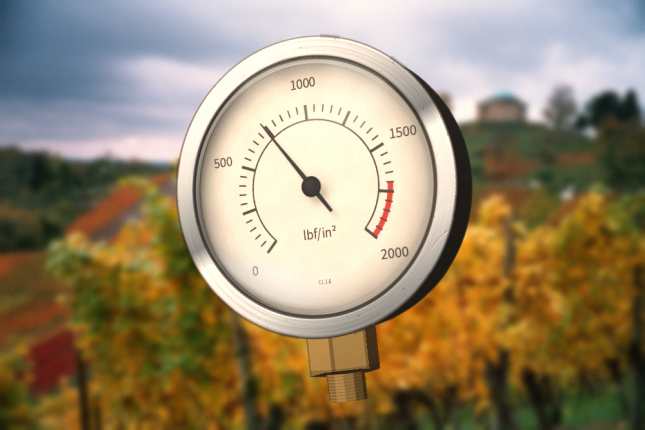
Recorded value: 750 psi
